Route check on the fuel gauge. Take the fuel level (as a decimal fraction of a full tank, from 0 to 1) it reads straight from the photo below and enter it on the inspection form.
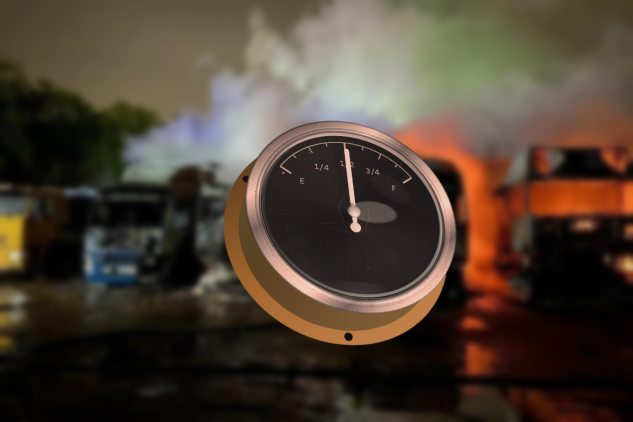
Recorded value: 0.5
